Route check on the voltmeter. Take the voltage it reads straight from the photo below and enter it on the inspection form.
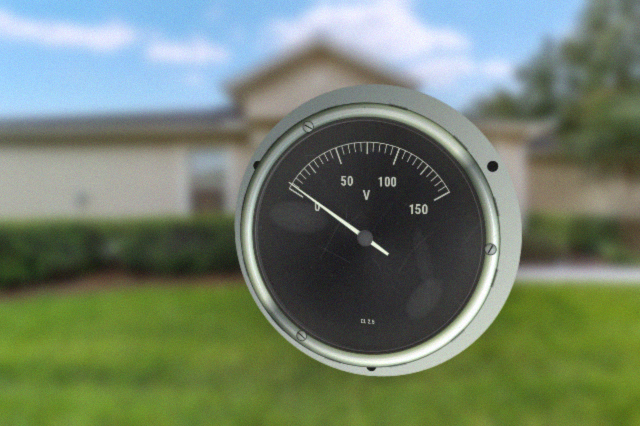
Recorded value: 5 V
